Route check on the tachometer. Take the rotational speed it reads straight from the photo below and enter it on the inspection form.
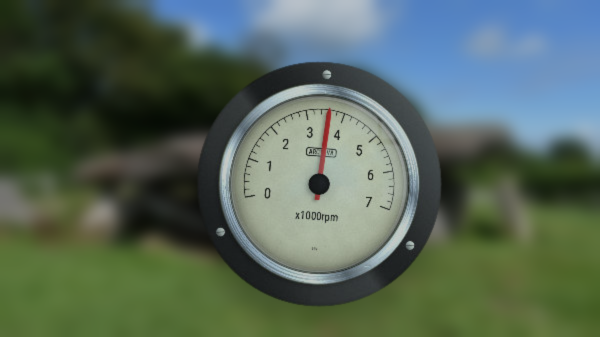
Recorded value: 3600 rpm
